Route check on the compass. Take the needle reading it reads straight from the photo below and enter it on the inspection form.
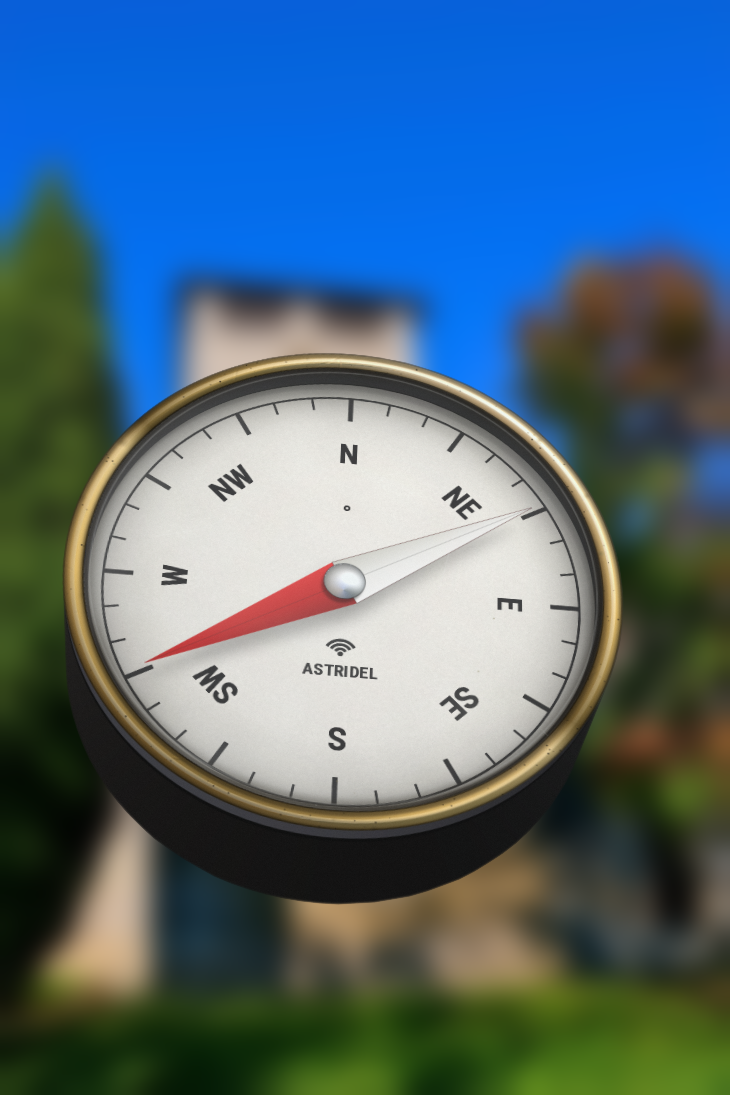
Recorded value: 240 °
